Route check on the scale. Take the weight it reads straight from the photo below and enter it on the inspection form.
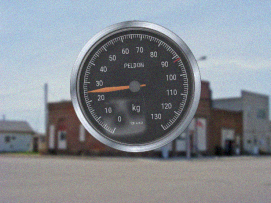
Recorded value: 25 kg
